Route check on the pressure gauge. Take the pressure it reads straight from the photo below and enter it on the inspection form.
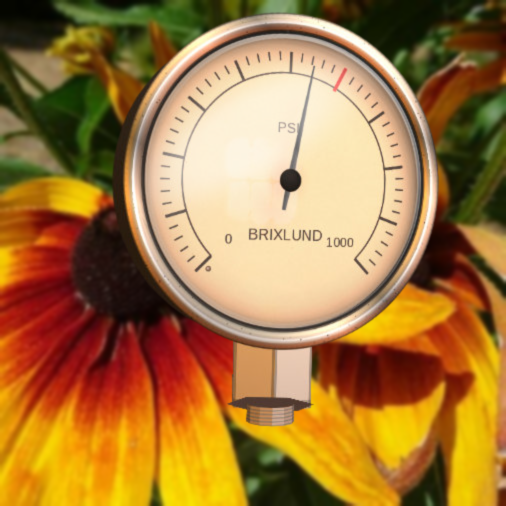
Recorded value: 540 psi
